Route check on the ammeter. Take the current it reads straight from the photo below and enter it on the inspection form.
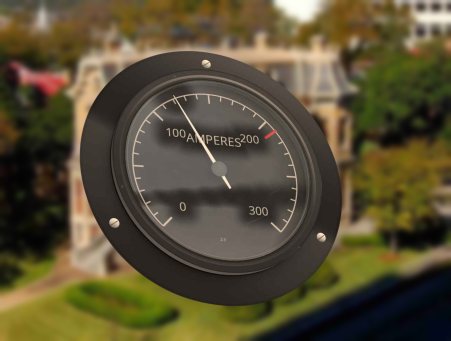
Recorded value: 120 A
